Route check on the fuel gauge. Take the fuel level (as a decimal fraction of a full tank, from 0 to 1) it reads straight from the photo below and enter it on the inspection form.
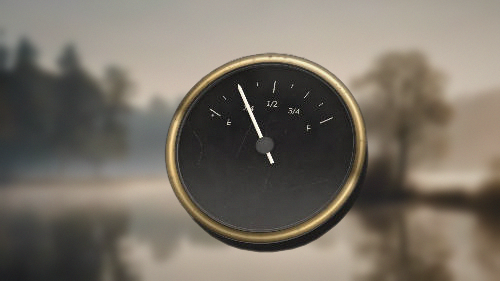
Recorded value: 0.25
